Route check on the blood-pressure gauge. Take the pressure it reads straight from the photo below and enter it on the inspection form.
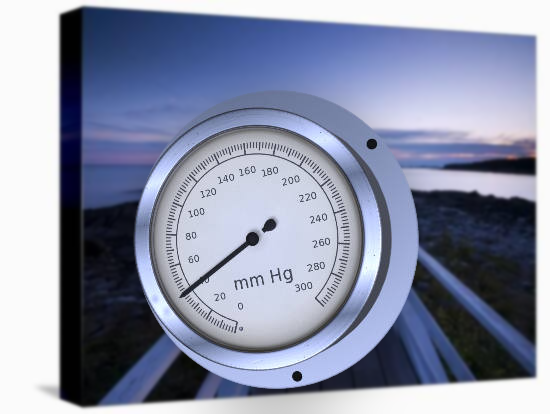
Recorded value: 40 mmHg
